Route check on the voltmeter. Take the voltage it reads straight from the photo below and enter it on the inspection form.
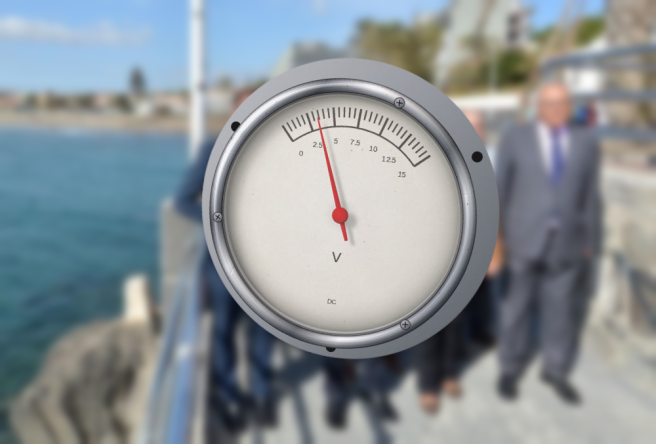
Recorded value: 3.5 V
